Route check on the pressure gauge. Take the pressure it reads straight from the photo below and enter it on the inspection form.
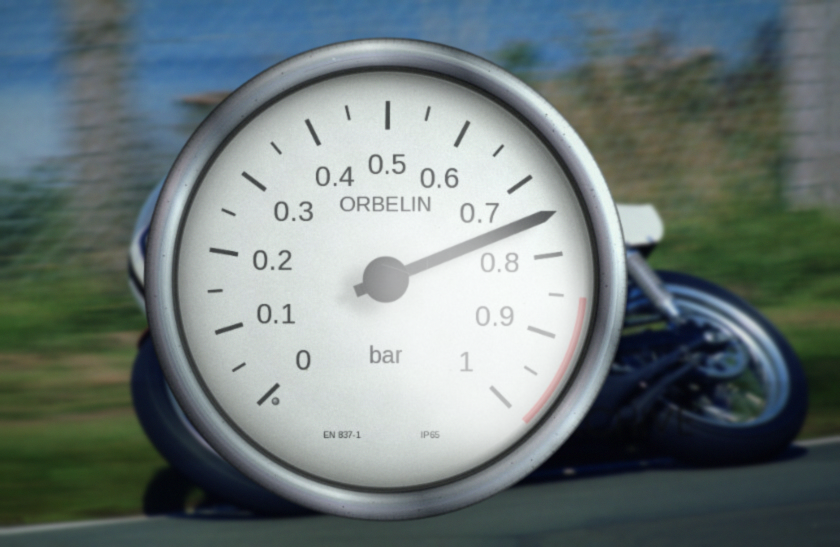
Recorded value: 0.75 bar
